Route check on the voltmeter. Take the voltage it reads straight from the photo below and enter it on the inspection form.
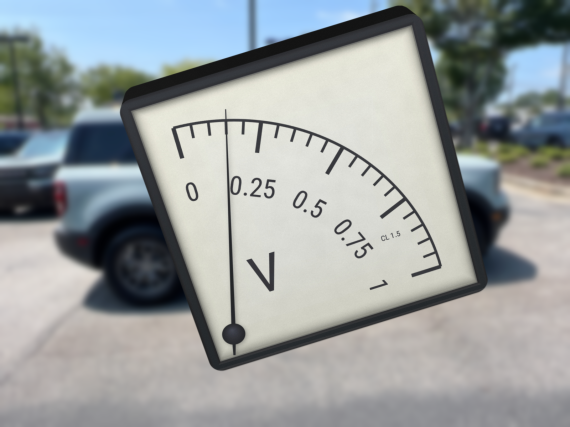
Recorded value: 0.15 V
